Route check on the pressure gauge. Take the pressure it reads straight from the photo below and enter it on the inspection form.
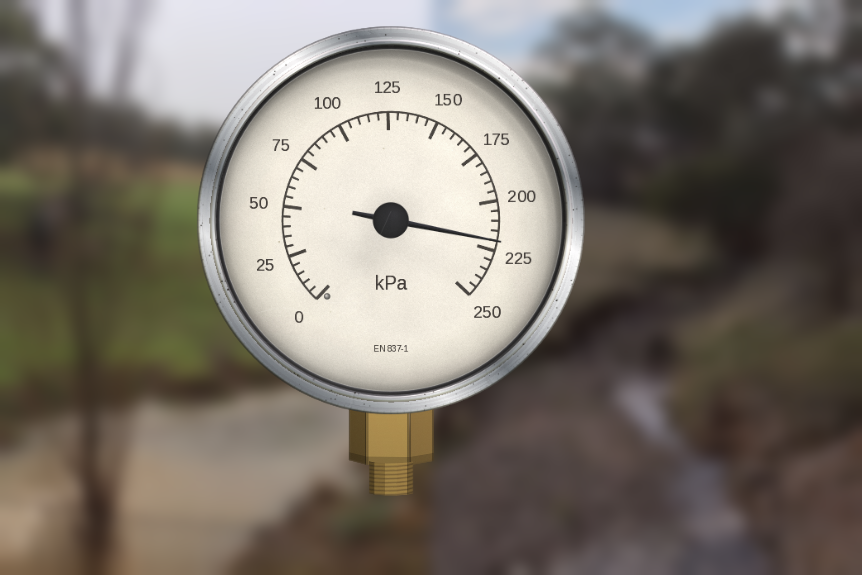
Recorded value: 220 kPa
